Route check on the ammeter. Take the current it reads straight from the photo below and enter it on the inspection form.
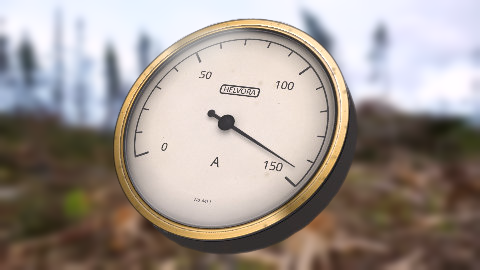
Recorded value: 145 A
